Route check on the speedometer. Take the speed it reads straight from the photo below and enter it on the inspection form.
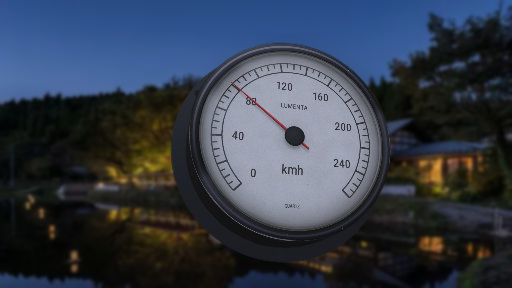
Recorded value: 80 km/h
